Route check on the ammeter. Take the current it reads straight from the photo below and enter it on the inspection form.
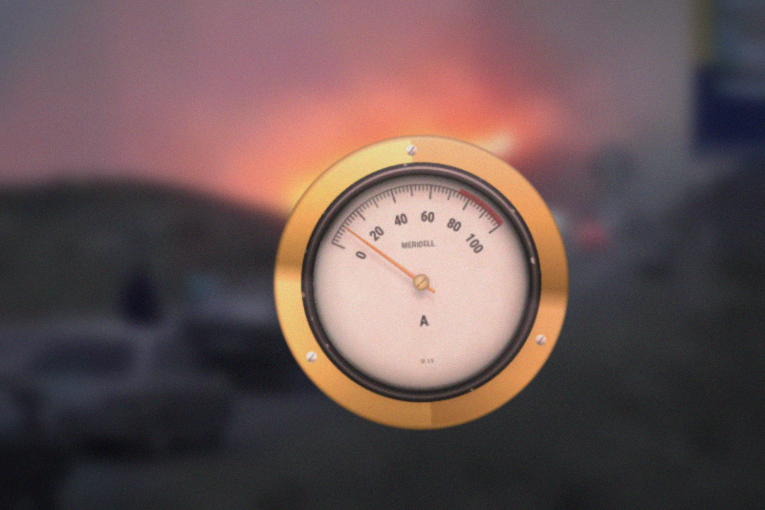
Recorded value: 10 A
